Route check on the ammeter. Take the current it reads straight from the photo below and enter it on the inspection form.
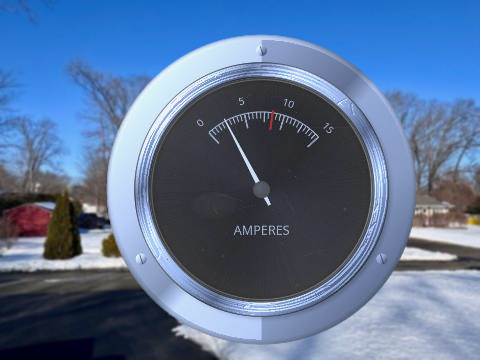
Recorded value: 2.5 A
